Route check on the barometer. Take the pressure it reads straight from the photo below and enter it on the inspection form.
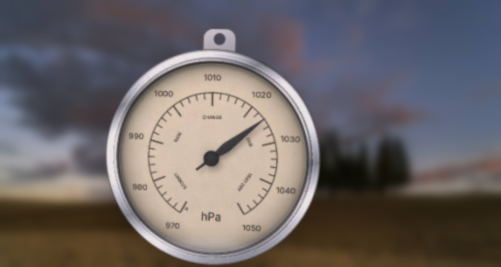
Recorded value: 1024 hPa
